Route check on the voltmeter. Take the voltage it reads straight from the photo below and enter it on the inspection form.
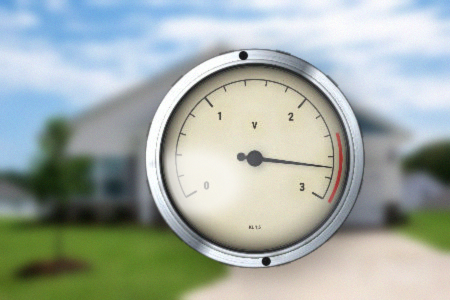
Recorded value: 2.7 V
